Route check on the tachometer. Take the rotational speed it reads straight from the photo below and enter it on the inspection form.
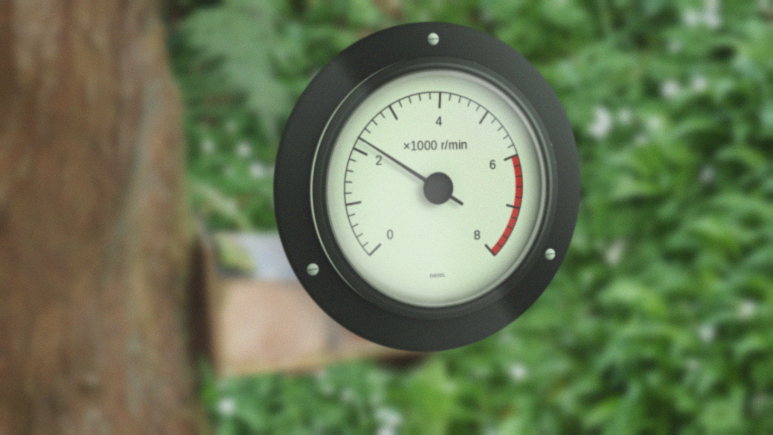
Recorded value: 2200 rpm
